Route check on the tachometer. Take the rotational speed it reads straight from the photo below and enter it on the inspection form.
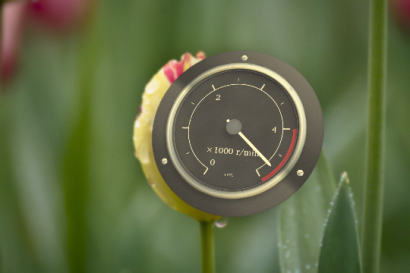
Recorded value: 4750 rpm
